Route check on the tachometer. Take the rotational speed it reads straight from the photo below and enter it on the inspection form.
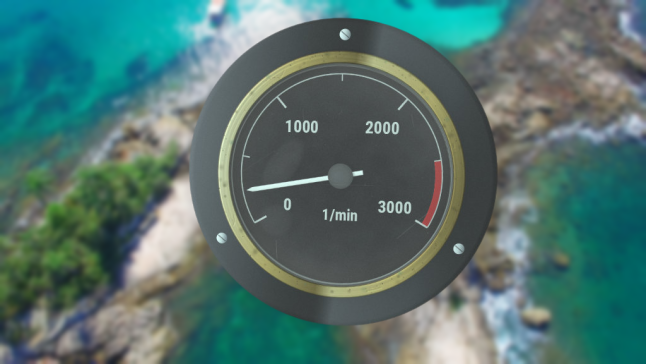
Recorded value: 250 rpm
